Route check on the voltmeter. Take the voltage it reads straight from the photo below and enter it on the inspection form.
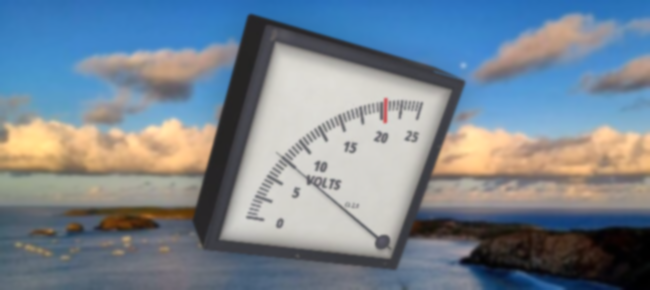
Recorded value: 7.5 V
